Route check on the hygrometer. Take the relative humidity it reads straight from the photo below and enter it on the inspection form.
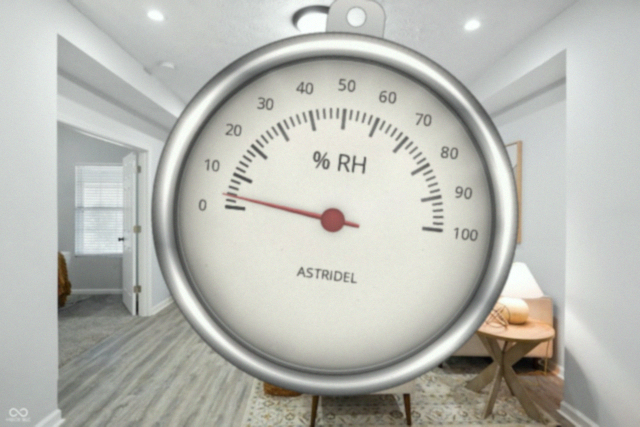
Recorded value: 4 %
